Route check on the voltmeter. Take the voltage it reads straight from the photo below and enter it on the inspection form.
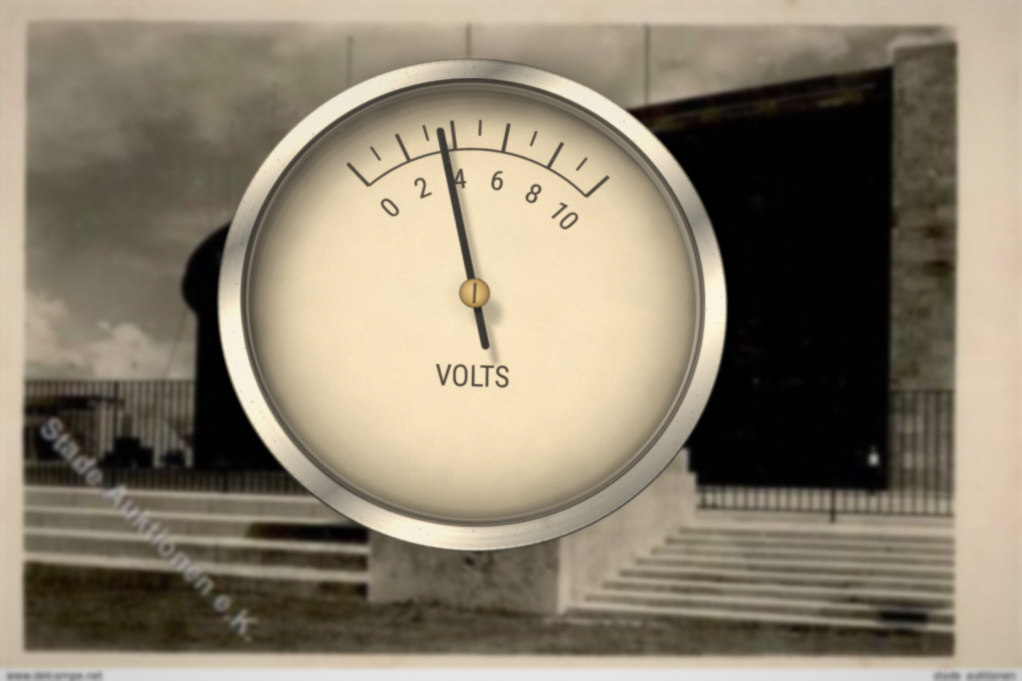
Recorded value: 3.5 V
